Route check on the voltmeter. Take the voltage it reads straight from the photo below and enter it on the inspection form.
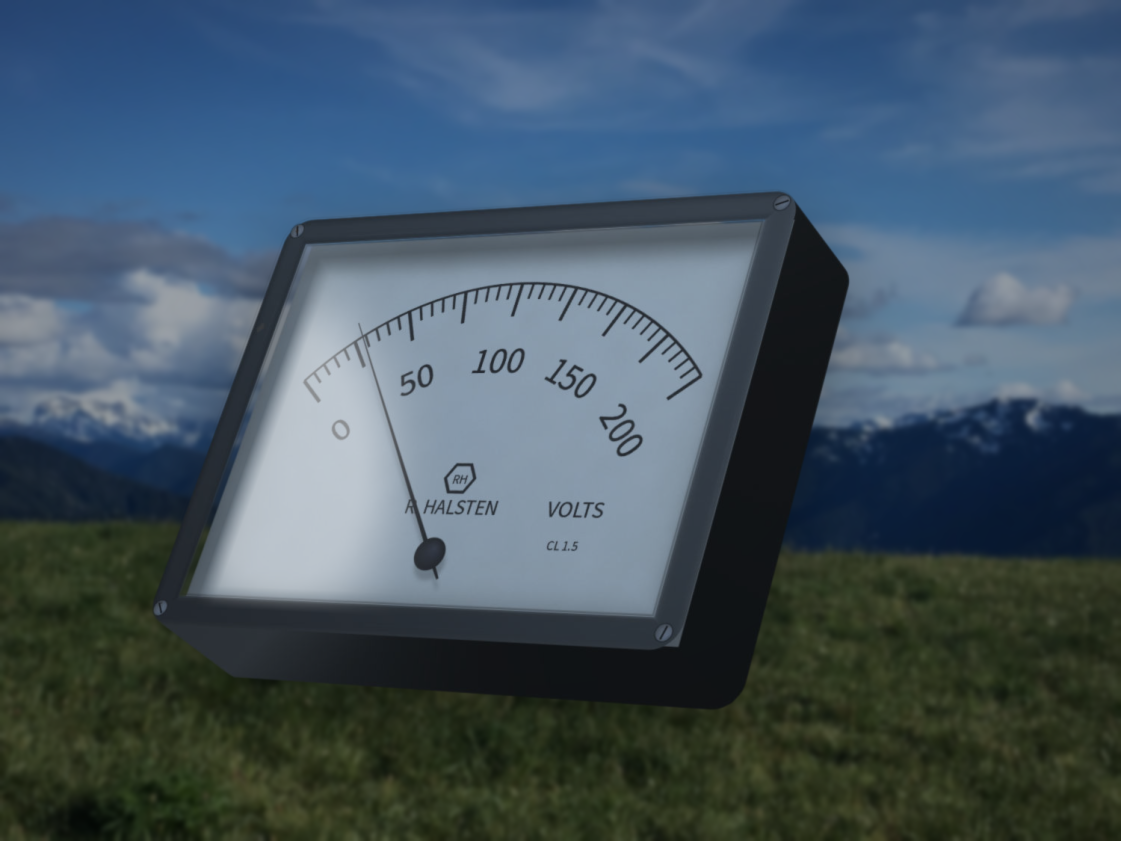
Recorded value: 30 V
